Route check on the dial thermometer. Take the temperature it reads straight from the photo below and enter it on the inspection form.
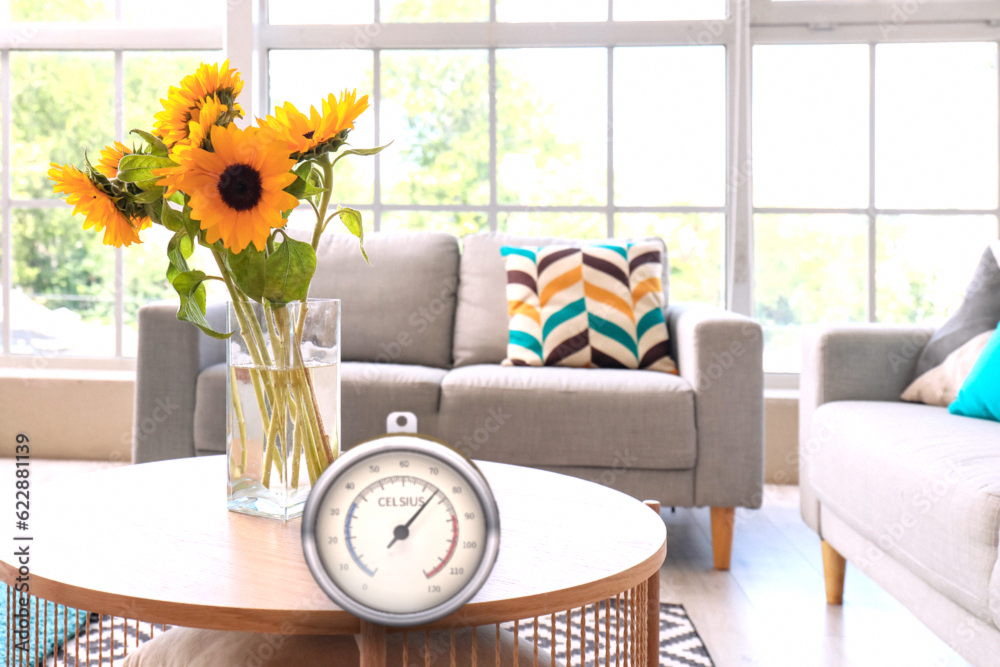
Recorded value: 75 °C
